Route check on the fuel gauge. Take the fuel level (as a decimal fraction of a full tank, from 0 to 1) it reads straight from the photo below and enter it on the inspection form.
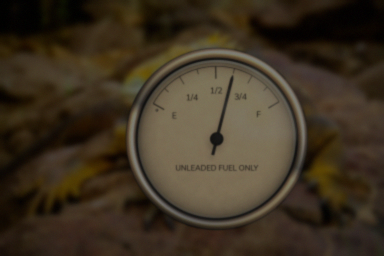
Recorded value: 0.625
